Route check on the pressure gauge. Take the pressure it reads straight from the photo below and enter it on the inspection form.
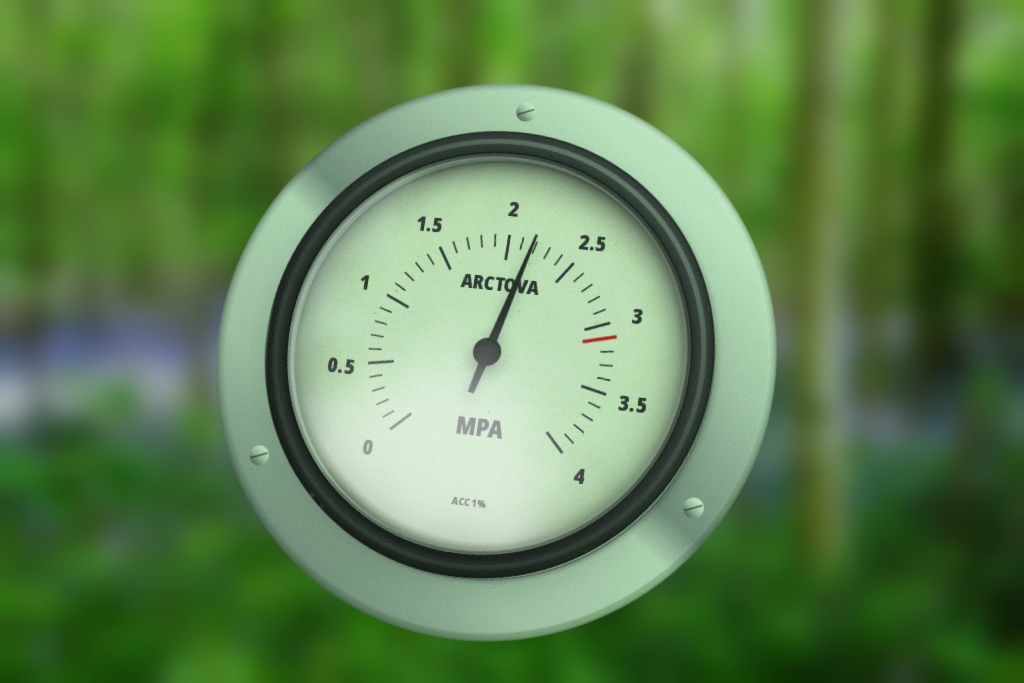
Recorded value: 2.2 MPa
